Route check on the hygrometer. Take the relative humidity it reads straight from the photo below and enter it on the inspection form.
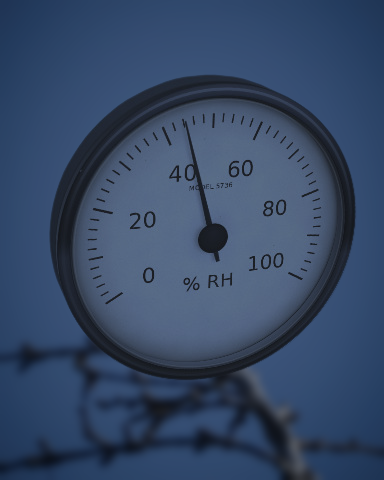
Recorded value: 44 %
